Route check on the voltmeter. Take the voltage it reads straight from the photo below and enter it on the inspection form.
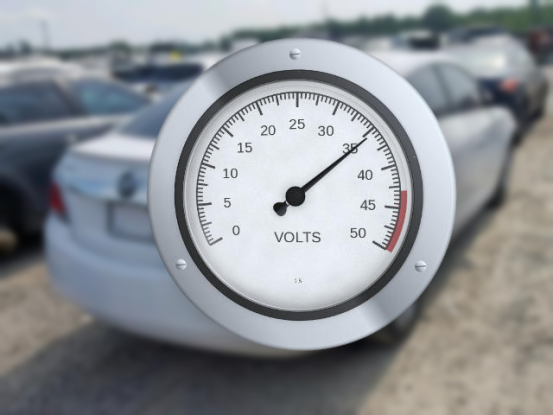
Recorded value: 35.5 V
